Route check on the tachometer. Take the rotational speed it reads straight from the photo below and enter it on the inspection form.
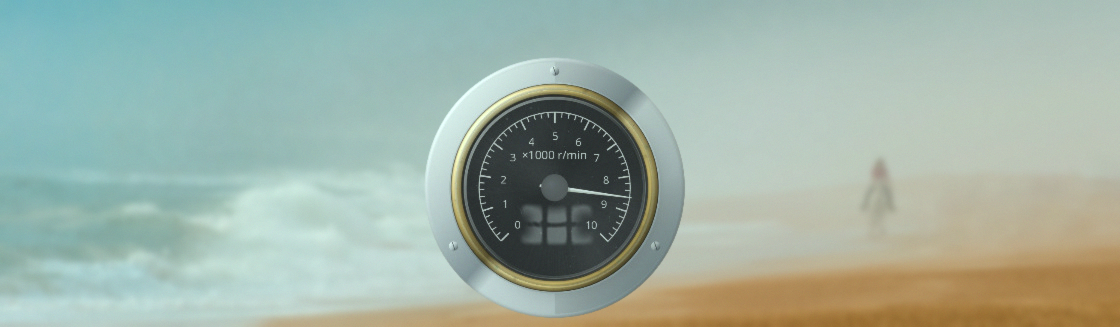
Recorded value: 8600 rpm
